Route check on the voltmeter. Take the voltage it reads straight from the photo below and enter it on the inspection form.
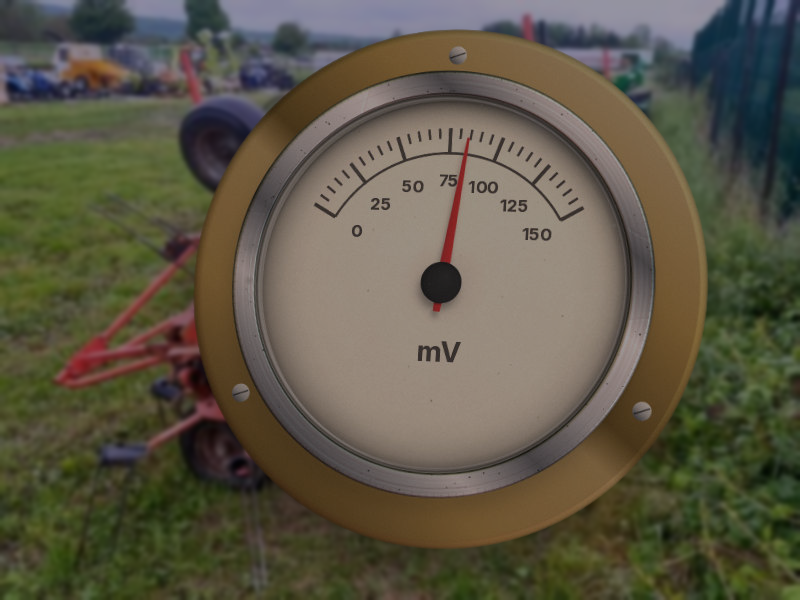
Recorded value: 85 mV
